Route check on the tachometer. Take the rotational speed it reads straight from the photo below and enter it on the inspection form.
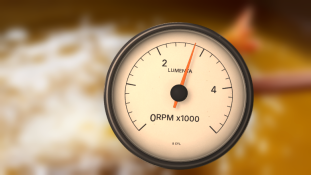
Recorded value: 2800 rpm
